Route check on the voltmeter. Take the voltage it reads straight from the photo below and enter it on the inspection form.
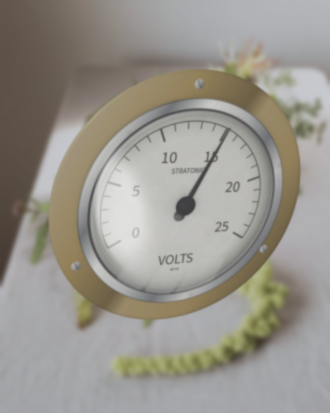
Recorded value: 15 V
